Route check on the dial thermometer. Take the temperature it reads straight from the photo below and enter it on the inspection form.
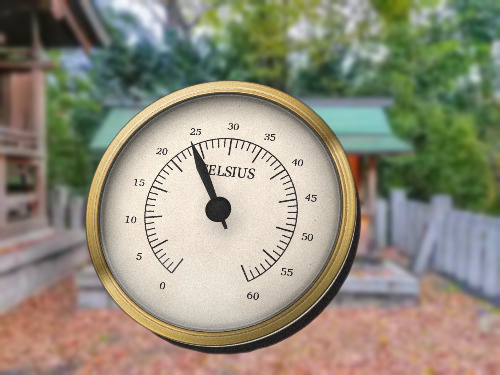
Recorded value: 24 °C
